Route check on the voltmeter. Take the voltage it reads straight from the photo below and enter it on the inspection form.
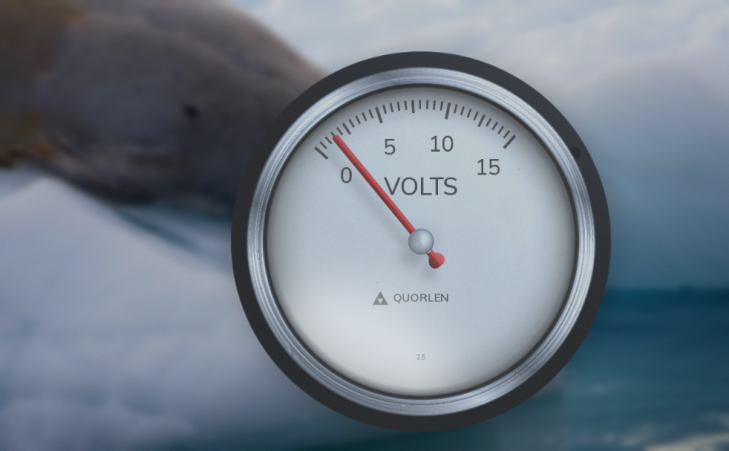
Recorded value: 1.5 V
